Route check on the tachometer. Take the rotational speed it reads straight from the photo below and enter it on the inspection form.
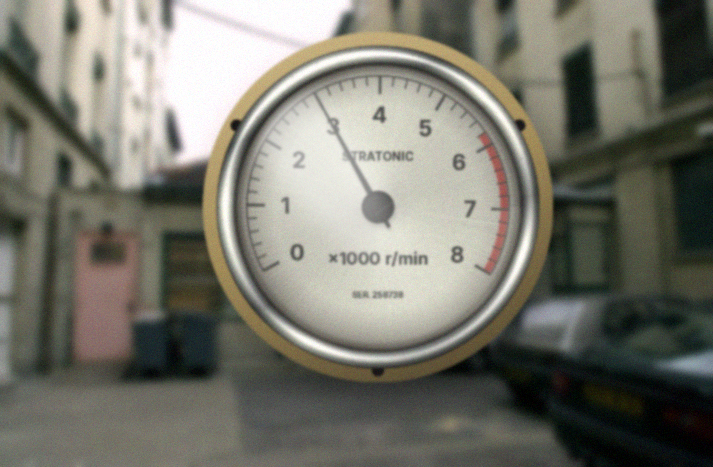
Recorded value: 3000 rpm
